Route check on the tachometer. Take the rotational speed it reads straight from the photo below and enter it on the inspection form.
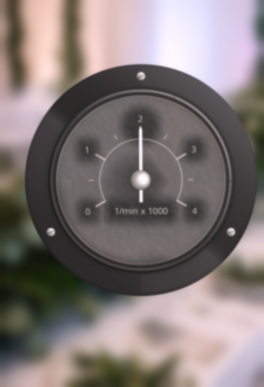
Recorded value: 2000 rpm
